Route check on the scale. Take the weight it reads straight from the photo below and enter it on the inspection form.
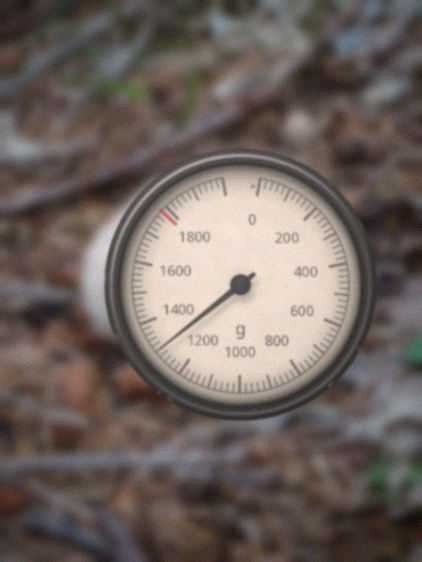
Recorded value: 1300 g
